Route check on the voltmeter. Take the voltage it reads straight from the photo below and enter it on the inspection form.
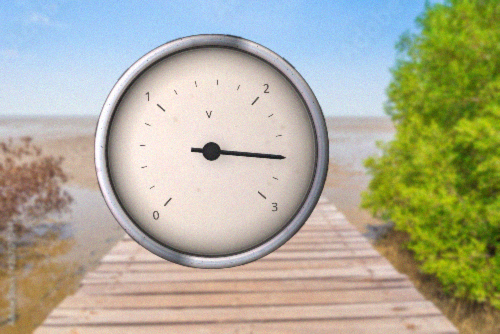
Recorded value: 2.6 V
